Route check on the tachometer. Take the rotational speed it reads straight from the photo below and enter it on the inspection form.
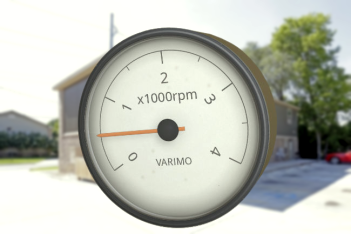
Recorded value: 500 rpm
